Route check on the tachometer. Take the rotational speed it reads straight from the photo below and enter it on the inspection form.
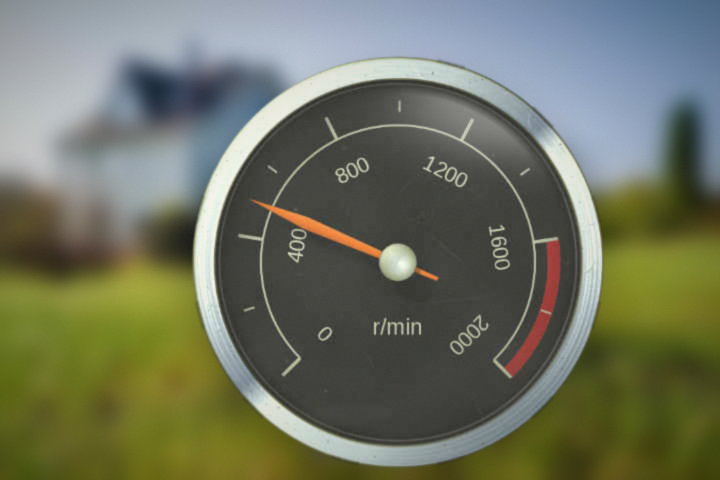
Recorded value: 500 rpm
